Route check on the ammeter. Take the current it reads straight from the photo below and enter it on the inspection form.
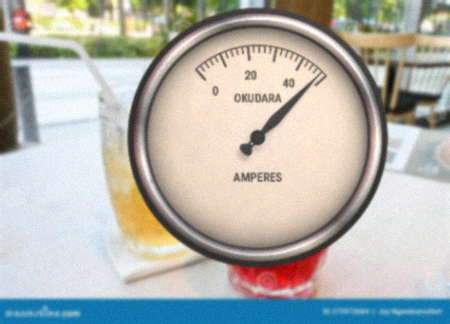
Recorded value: 48 A
